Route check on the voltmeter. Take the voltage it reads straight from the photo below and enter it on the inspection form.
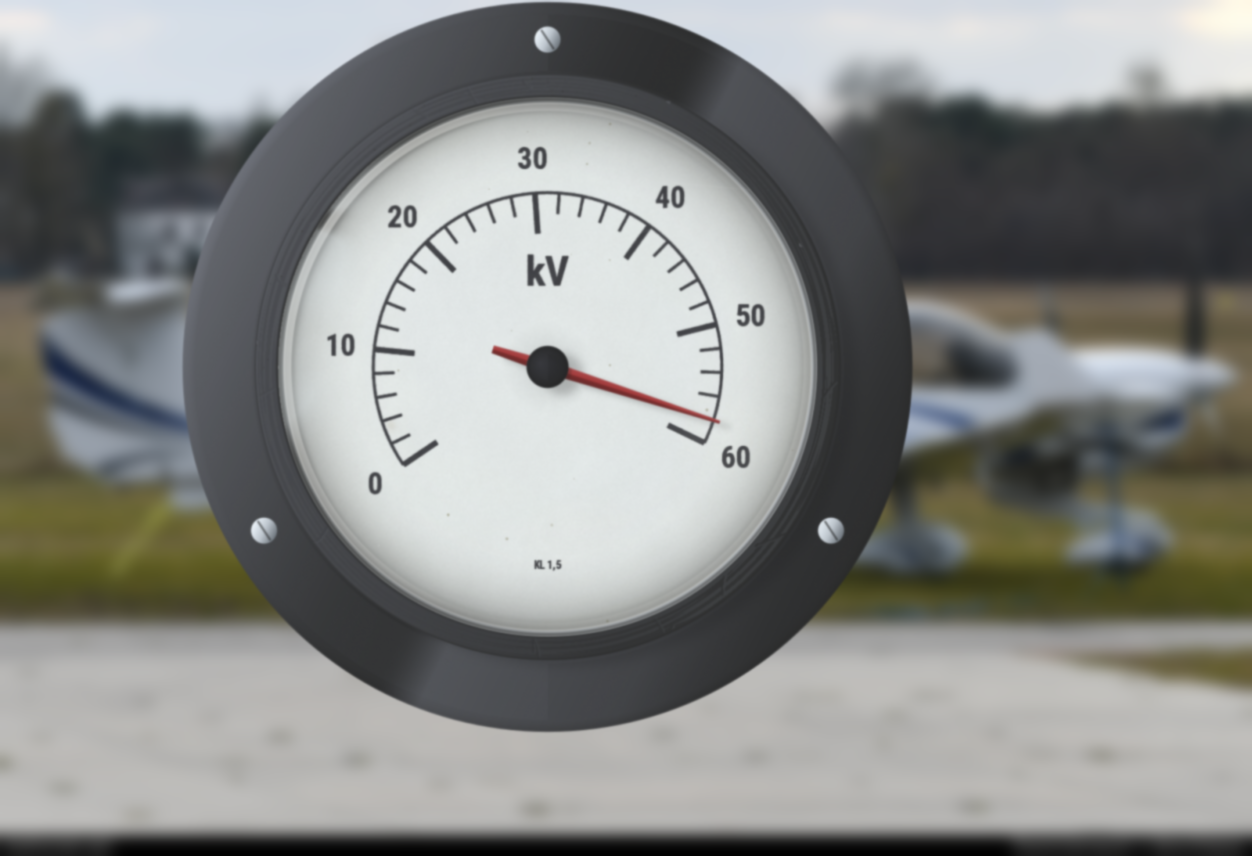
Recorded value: 58 kV
